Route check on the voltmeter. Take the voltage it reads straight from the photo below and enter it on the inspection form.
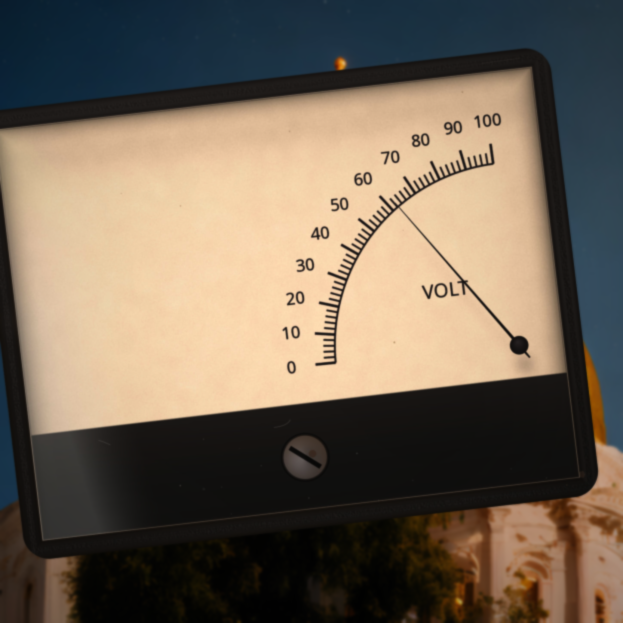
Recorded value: 62 V
